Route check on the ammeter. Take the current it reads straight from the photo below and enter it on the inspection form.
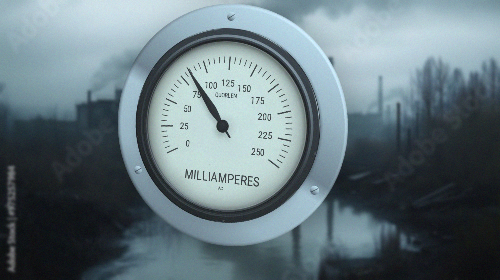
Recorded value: 85 mA
